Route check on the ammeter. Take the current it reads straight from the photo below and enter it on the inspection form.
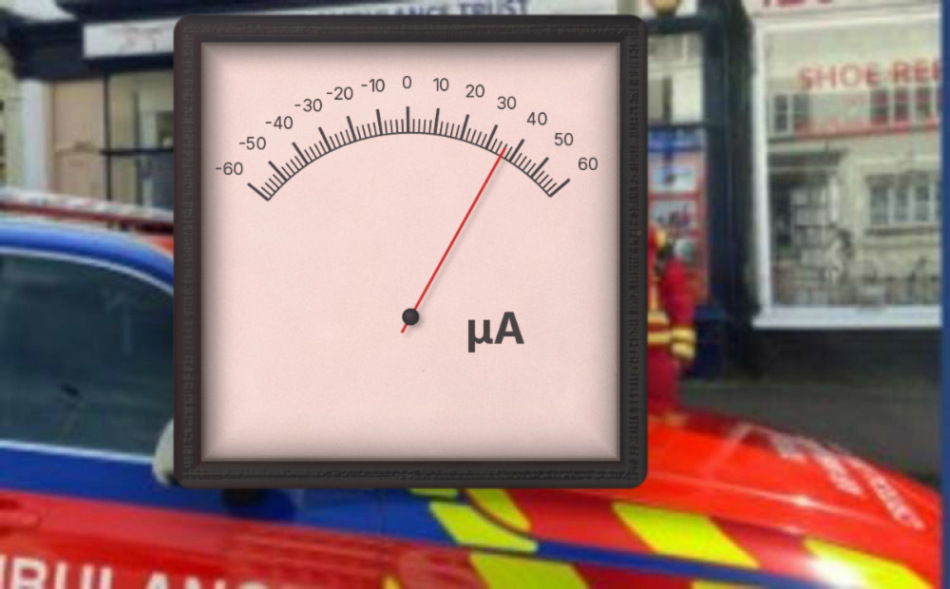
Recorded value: 36 µA
